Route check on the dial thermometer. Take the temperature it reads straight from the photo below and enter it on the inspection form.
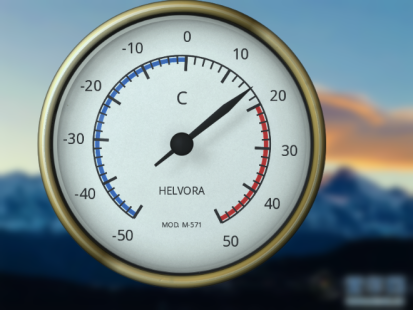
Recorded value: 16 °C
